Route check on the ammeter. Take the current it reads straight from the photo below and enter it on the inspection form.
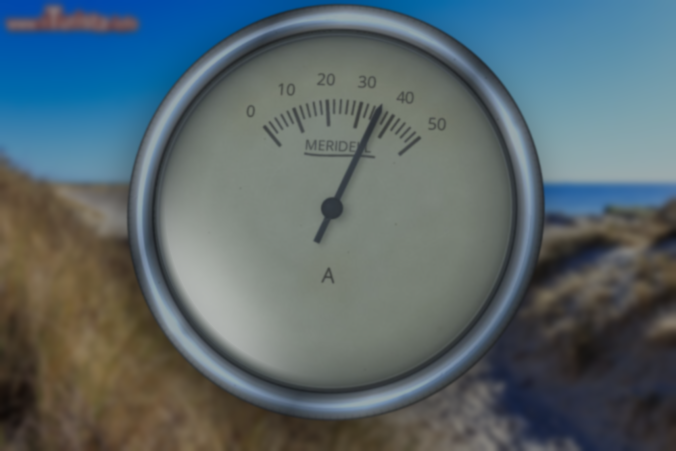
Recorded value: 36 A
